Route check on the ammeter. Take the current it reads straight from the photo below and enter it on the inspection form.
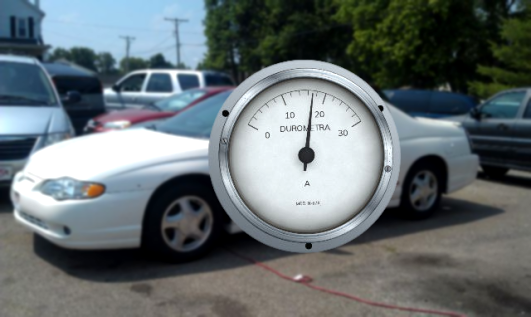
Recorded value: 17 A
